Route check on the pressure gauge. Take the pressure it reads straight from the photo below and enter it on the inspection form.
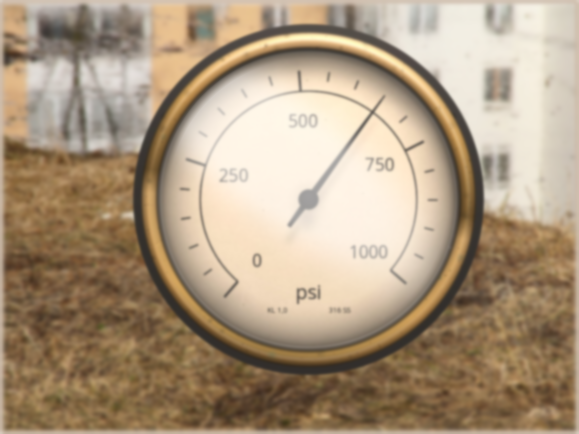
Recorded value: 650 psi
